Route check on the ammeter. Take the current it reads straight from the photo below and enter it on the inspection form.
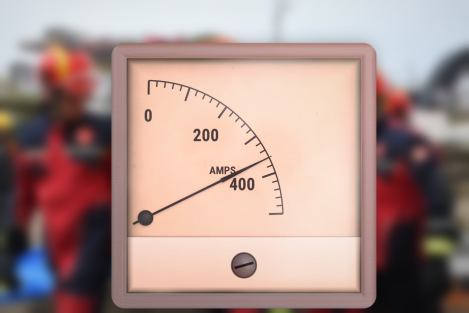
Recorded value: 360 A
